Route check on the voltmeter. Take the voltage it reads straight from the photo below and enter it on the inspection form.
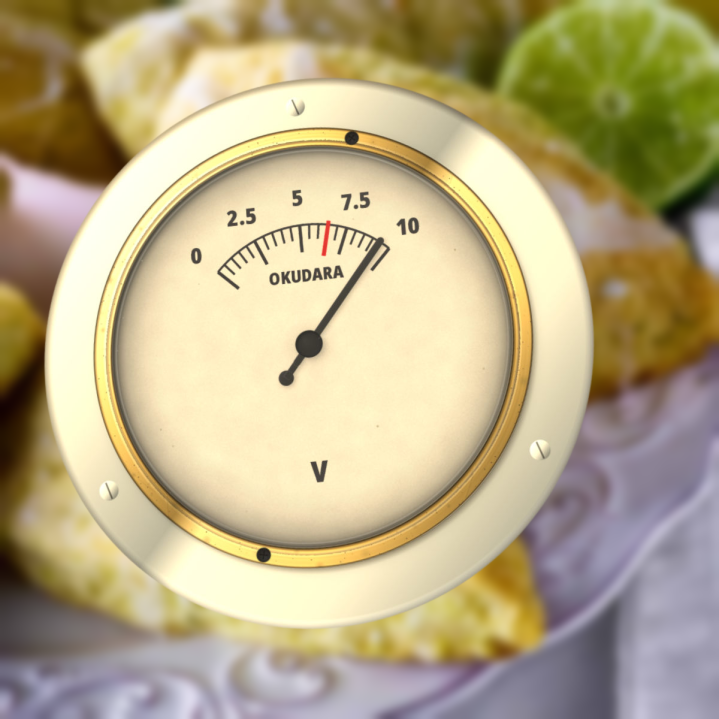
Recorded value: 9.5 V
